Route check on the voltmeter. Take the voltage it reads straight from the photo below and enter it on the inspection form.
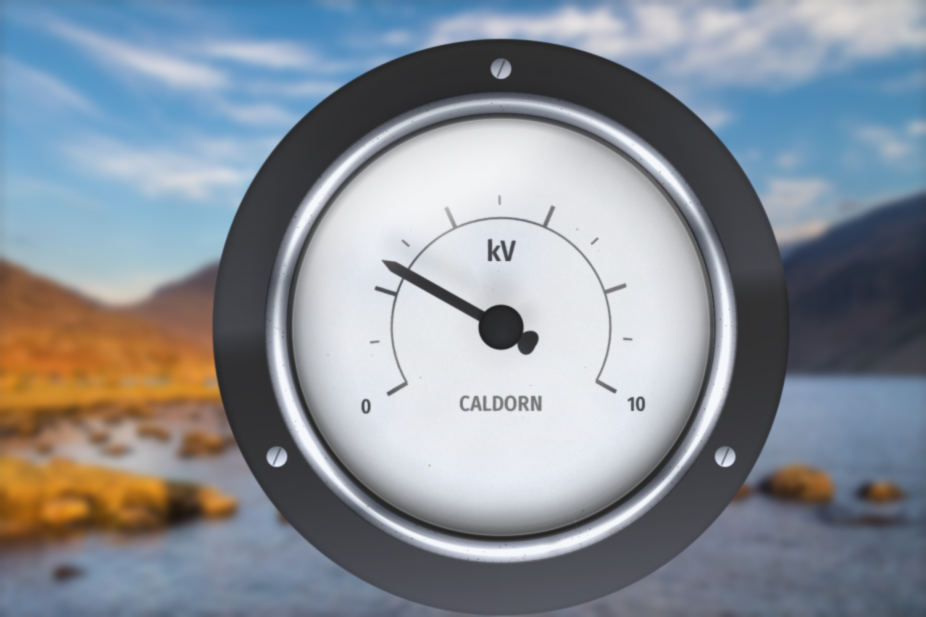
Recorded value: 2.5 kV
